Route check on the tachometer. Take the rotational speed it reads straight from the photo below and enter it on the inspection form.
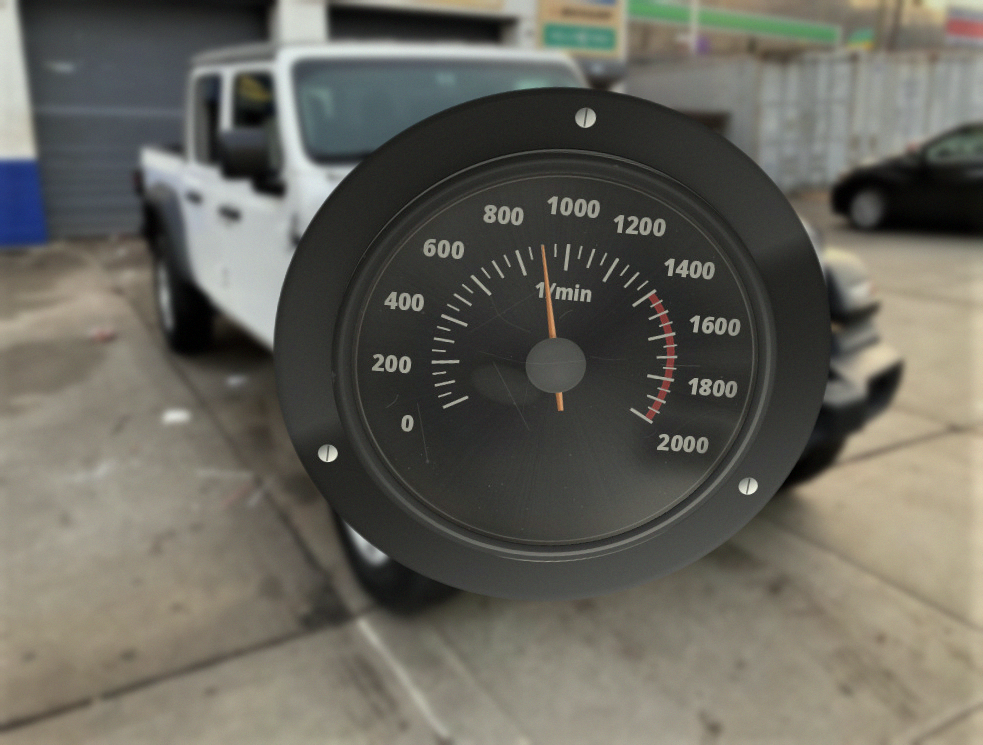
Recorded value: 900 rpm
